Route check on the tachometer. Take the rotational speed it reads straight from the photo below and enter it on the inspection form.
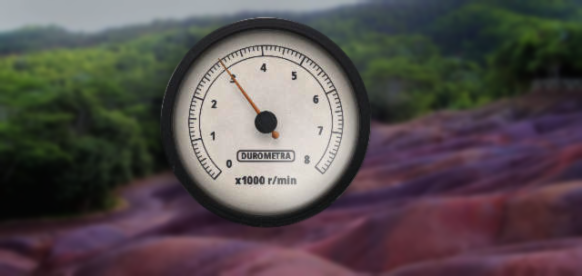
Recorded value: 3000 rpm
